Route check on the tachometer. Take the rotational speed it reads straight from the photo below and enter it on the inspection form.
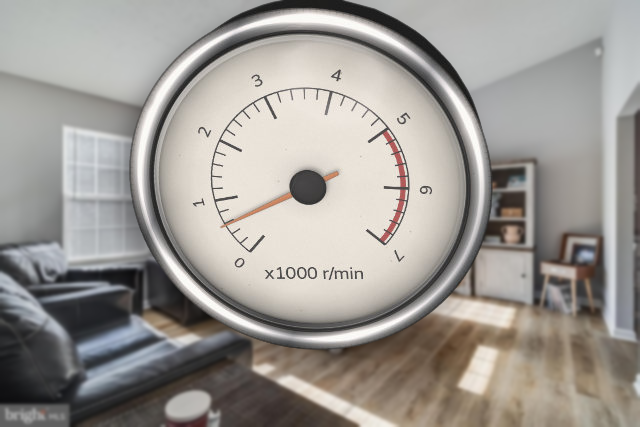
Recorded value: 600 rpm
